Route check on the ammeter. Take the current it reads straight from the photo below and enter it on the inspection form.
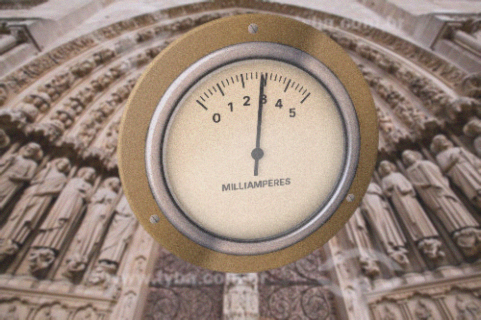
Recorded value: 2.8 mA
